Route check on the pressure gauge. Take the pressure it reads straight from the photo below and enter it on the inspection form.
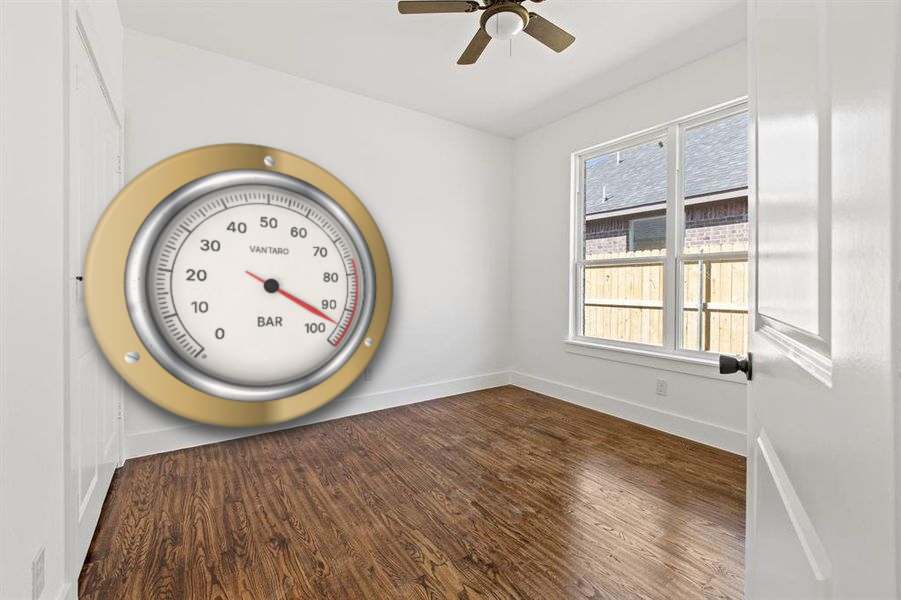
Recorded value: 95 bar
